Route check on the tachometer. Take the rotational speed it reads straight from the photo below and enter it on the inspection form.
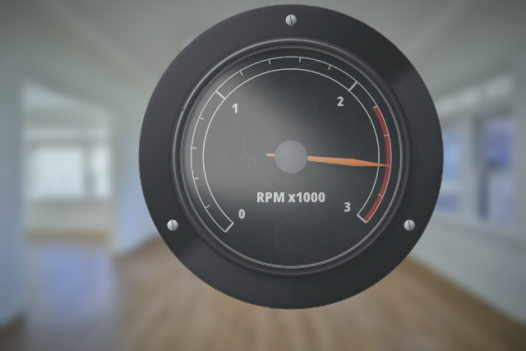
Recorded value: 2600 rpm
